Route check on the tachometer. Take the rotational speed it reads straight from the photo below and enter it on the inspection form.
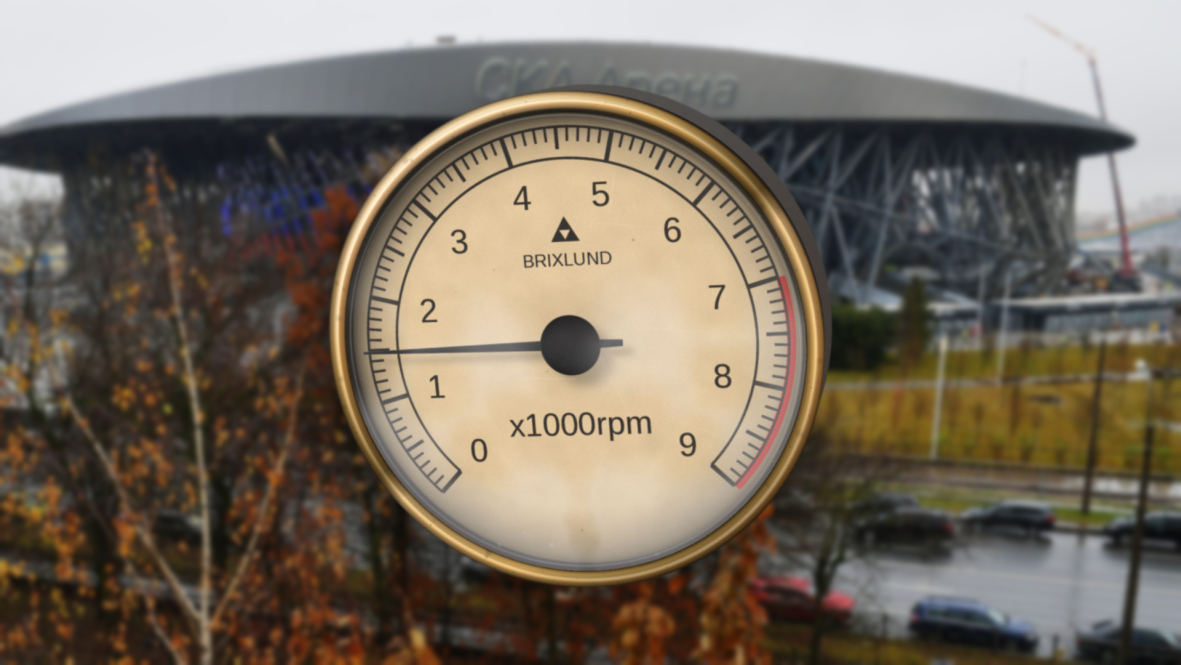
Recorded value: 1500 rpm
